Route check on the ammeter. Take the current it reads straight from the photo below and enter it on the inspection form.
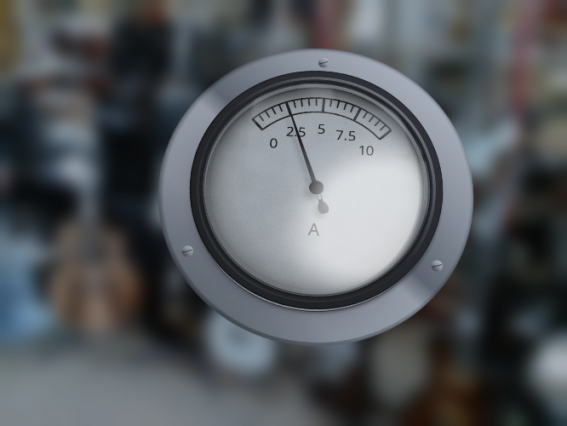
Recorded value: 2.5 A
